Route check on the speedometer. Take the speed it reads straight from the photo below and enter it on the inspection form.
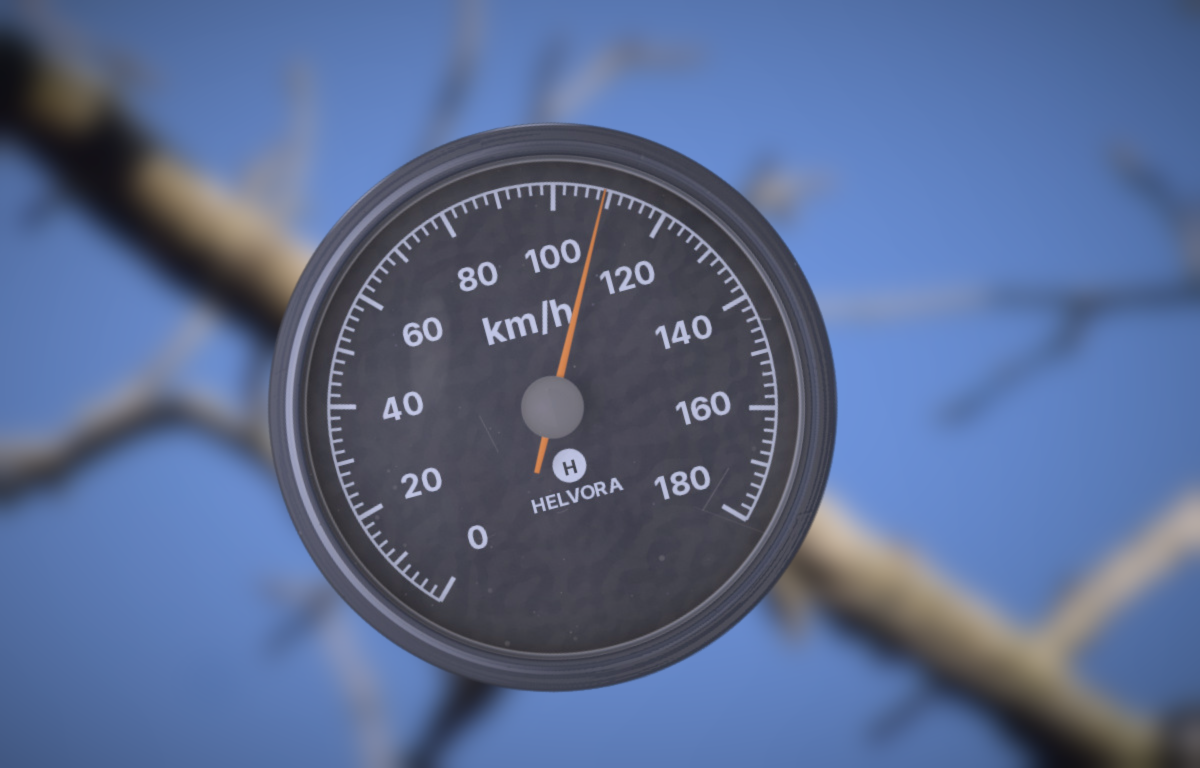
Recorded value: 109 km/h
